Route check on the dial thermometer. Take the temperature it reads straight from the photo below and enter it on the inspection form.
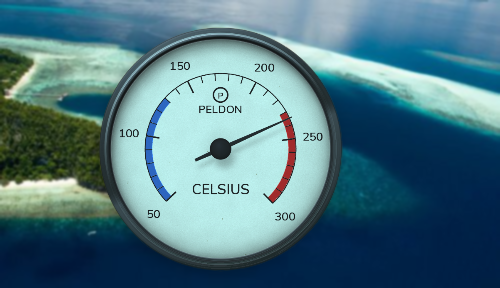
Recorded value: 235 °C
